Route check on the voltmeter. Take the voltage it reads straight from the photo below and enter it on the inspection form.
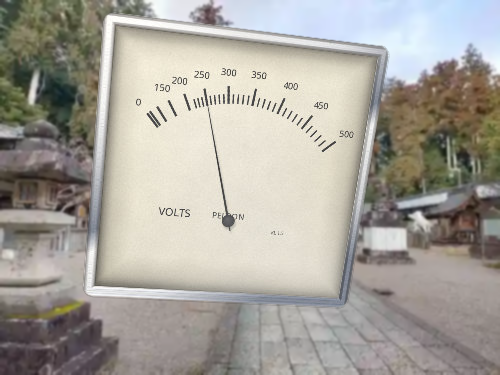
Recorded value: 250 V
